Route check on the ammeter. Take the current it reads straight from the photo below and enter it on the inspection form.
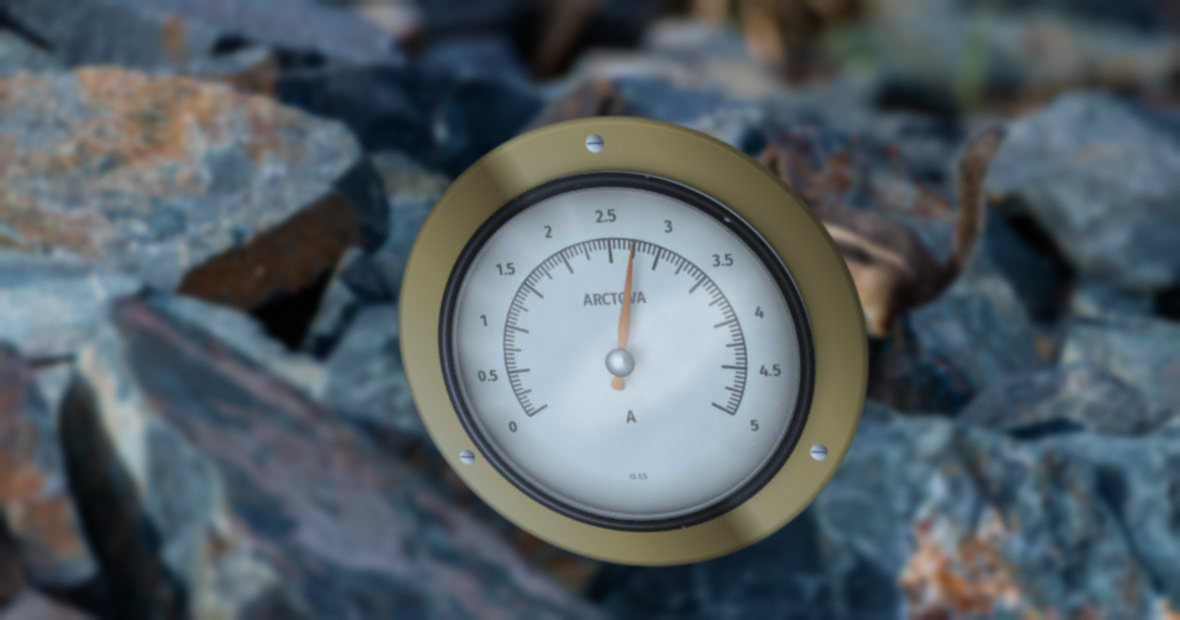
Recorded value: 2.75 A
